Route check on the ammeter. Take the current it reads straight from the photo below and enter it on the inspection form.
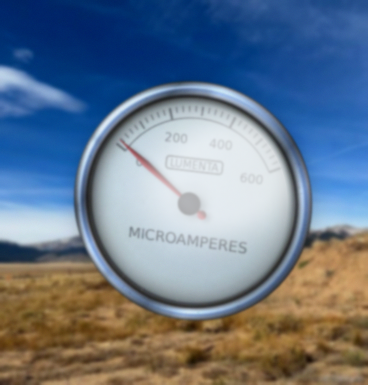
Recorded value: 20 µA
